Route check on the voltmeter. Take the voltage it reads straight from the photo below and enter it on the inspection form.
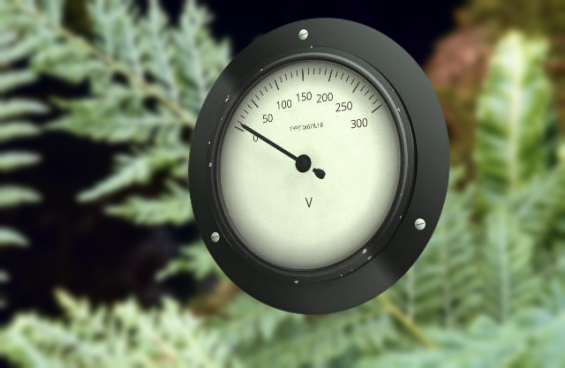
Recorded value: 10 V
